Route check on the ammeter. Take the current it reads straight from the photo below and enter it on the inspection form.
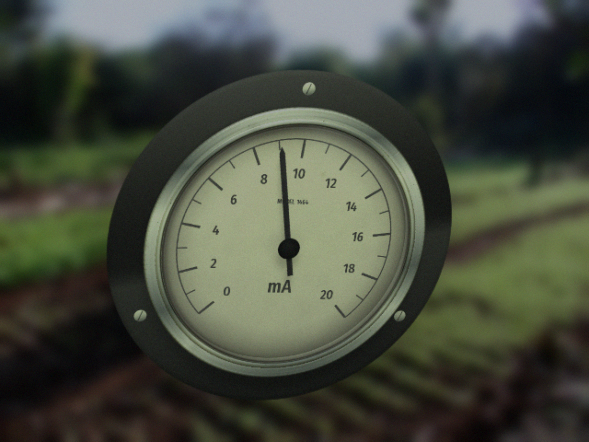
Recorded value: 9 mA
